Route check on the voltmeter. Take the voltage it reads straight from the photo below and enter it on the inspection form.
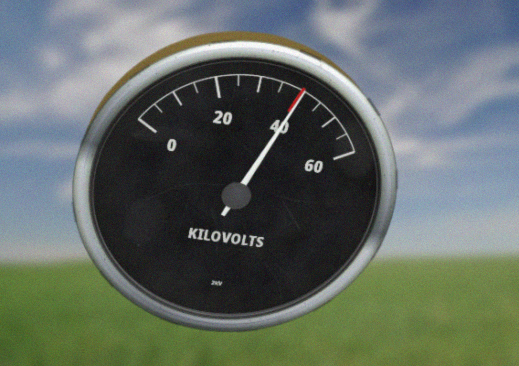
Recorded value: 40 kV
